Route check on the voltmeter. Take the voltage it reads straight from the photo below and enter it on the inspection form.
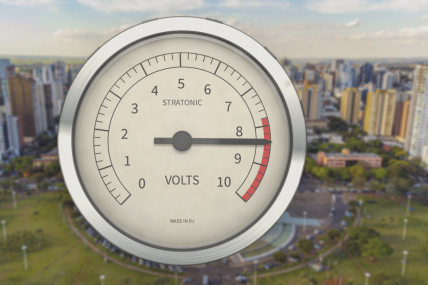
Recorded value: 8.4 V
